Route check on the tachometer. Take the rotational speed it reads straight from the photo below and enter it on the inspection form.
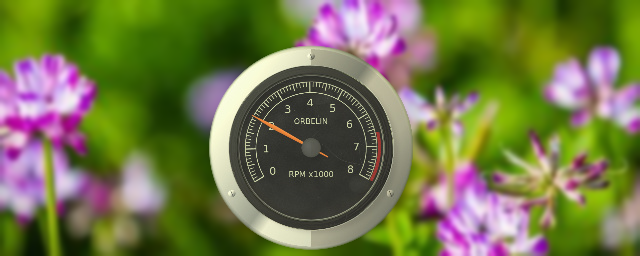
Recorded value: 2000 rpm
